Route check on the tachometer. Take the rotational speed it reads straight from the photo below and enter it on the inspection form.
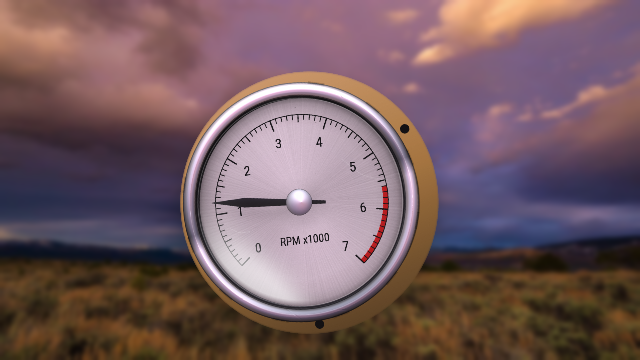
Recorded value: 1200 rpm
